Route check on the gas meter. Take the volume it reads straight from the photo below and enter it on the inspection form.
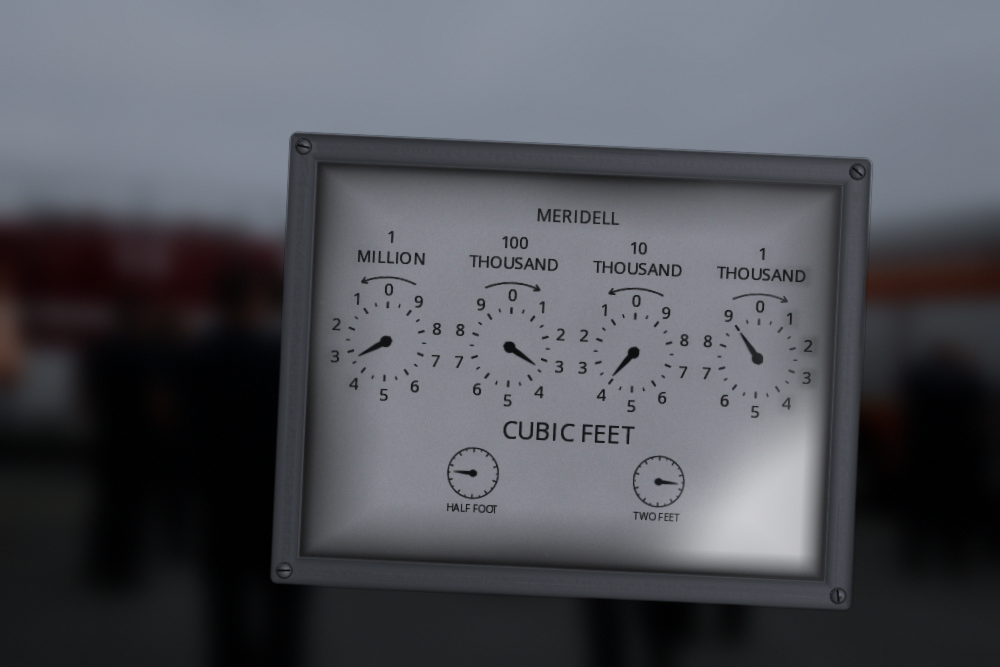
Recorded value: 333900 ft³
